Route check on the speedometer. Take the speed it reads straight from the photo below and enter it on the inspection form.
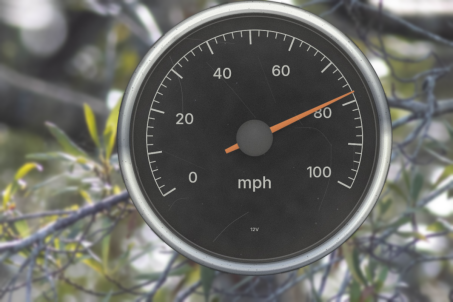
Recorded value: 78 mph
